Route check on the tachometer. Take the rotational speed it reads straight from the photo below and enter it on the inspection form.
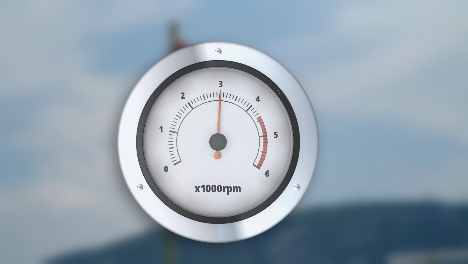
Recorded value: 3000 rpm
